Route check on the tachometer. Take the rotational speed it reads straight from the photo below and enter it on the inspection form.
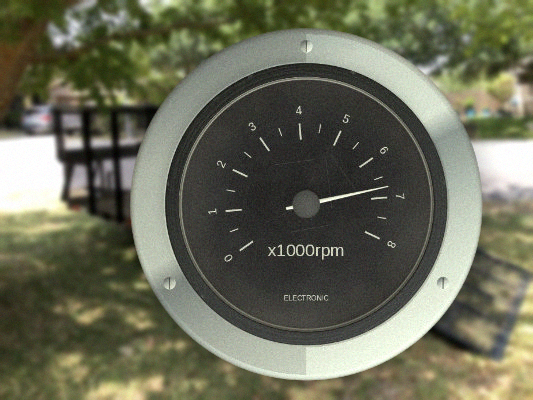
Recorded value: 6750 rpm
